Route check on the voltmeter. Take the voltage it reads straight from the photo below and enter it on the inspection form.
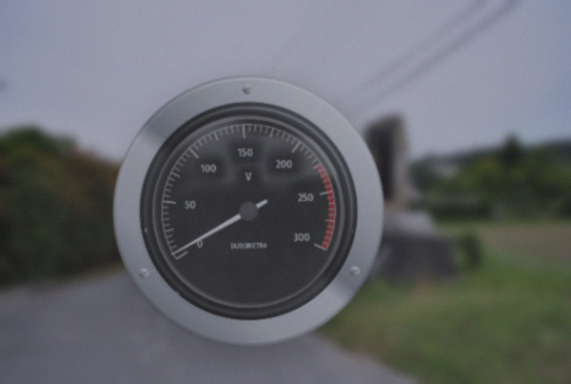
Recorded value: 5 V
